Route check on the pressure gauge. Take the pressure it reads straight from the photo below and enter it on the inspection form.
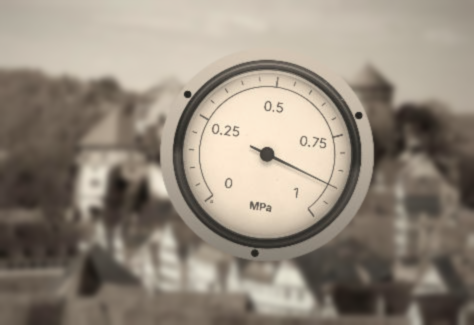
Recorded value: 0.9 MPa
